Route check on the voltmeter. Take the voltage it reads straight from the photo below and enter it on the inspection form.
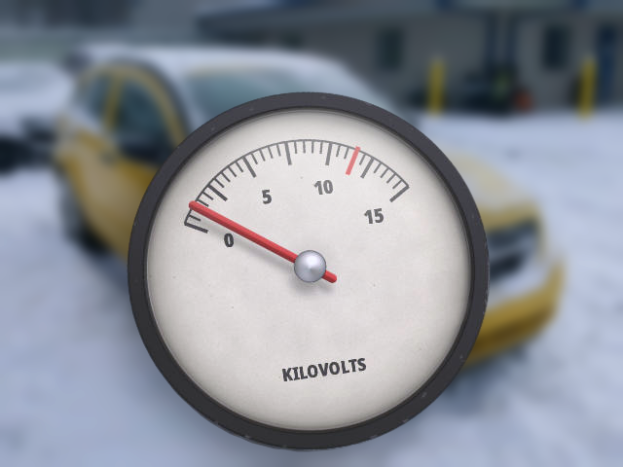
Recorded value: 1 kV
